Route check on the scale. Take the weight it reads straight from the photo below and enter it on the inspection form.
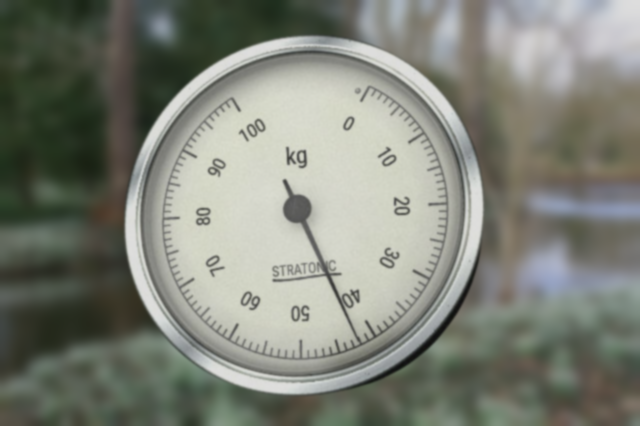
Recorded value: 42 kg
